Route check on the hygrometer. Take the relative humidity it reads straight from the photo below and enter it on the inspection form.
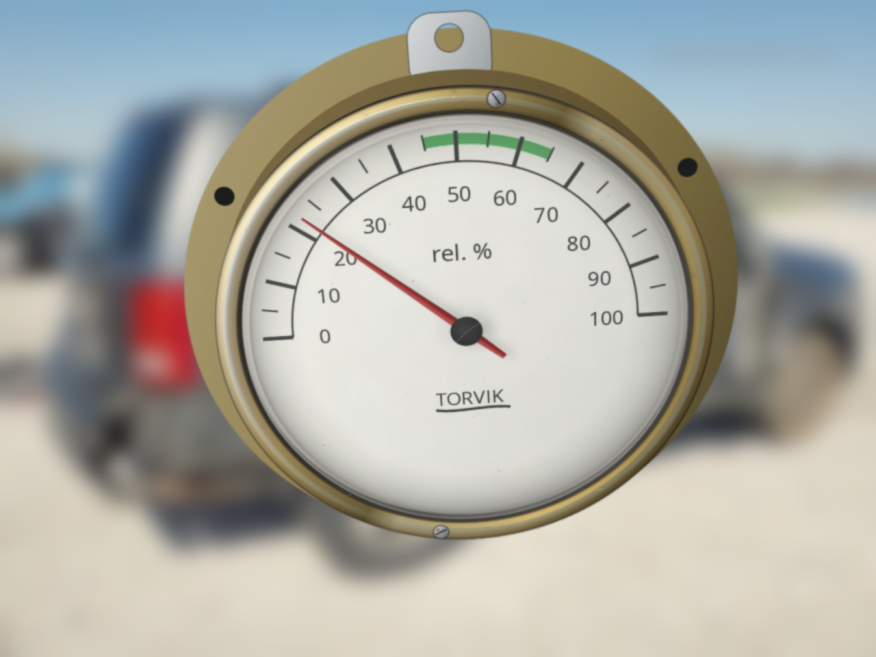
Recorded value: 22.5 %
